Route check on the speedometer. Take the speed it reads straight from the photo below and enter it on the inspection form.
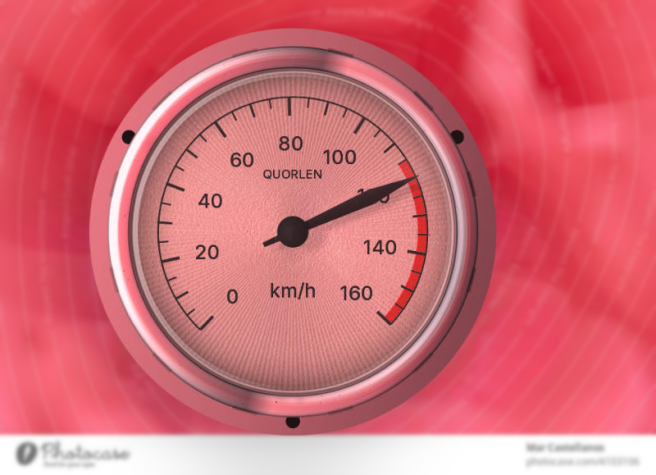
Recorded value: 120 km/h
